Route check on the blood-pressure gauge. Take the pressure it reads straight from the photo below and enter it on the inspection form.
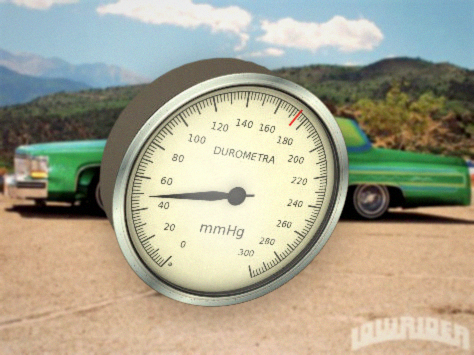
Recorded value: 50 mmHg
